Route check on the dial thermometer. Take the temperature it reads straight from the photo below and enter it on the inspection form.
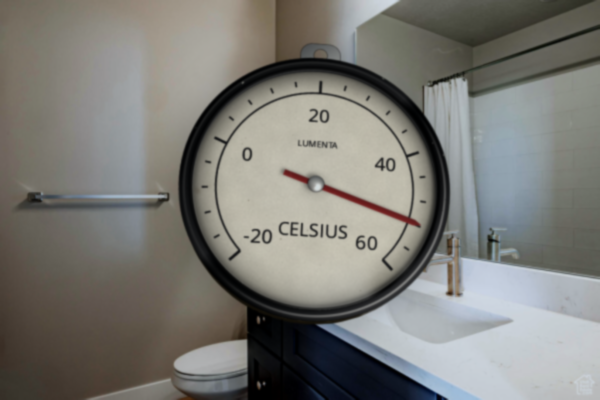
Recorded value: 52 °C
